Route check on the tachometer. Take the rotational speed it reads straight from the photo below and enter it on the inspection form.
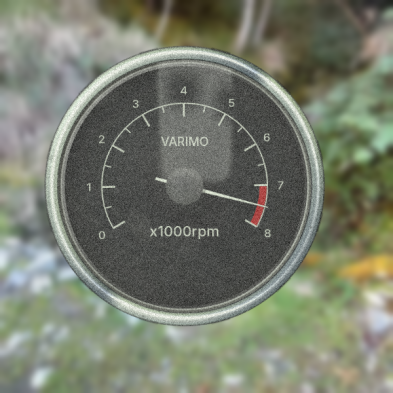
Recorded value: 7500 rpm
